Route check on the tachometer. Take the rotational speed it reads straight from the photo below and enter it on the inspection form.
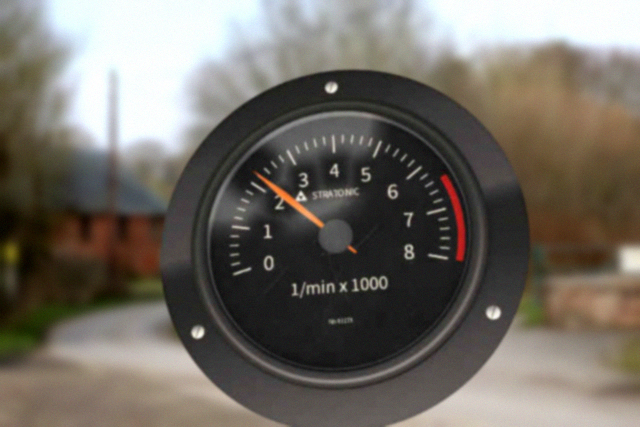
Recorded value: 2200 rpm
